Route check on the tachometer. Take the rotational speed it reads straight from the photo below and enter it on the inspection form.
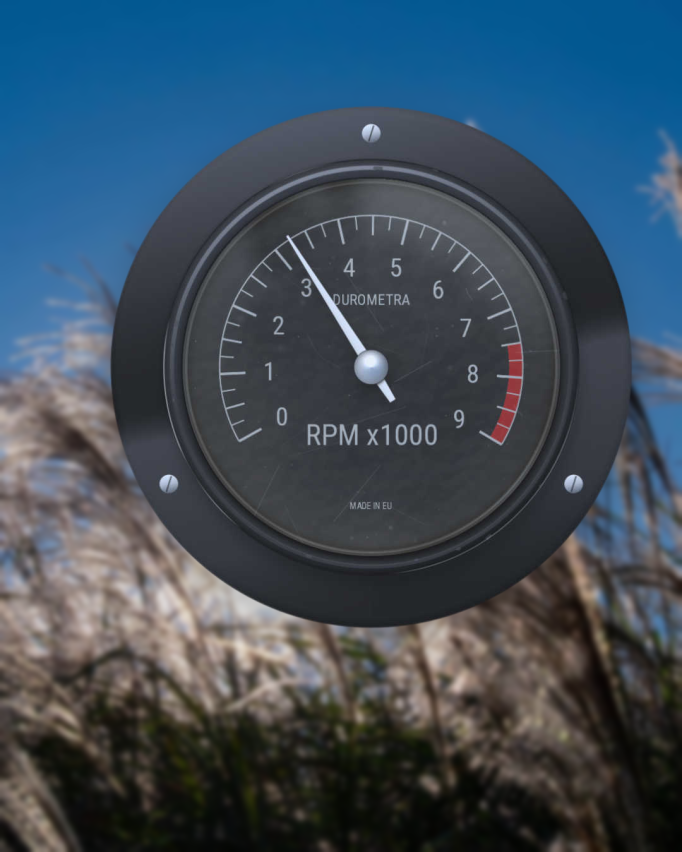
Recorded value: 3250 rpm
